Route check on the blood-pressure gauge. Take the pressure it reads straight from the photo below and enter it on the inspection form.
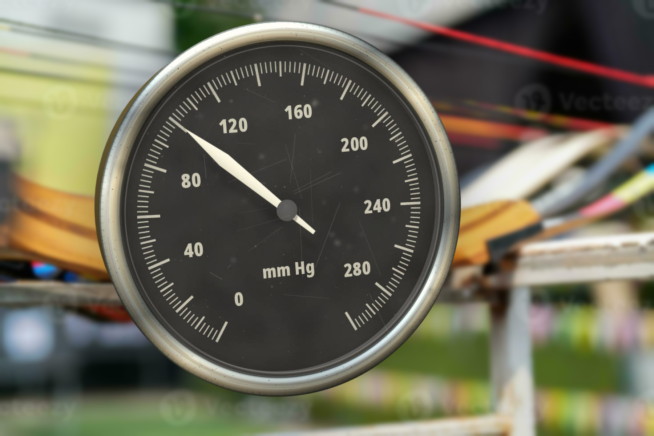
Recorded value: 100 mmHg
